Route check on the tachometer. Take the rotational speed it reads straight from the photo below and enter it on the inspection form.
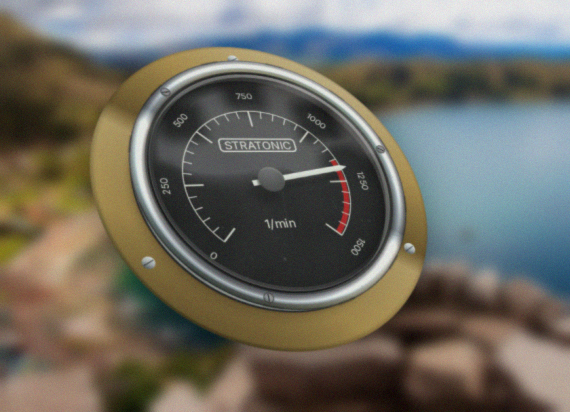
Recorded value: 1200 rpm
